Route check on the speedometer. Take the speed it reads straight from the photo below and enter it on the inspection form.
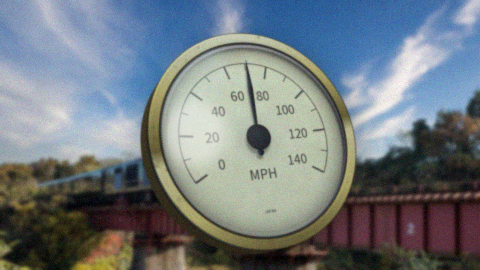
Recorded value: 70 mph
